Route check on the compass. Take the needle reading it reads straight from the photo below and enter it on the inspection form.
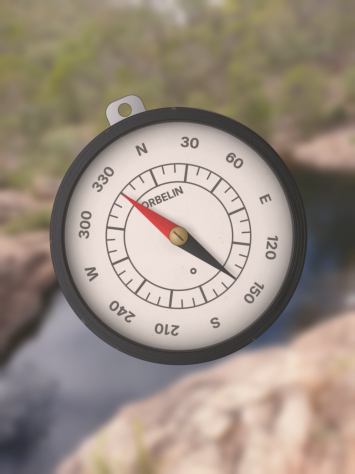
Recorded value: 330 °
